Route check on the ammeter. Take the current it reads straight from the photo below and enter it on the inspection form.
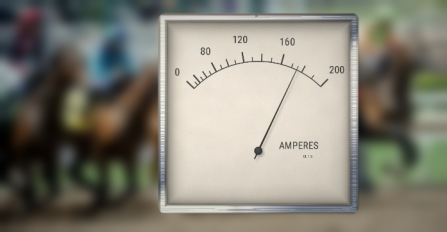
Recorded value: 175 A
